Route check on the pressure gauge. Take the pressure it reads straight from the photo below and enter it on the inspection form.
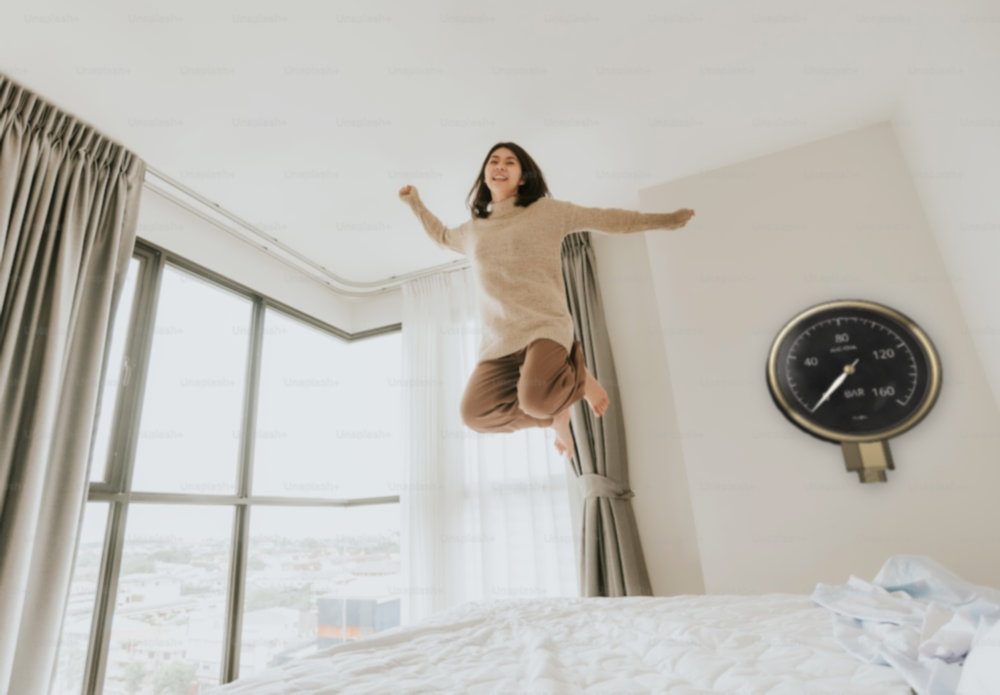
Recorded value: 0 bar
